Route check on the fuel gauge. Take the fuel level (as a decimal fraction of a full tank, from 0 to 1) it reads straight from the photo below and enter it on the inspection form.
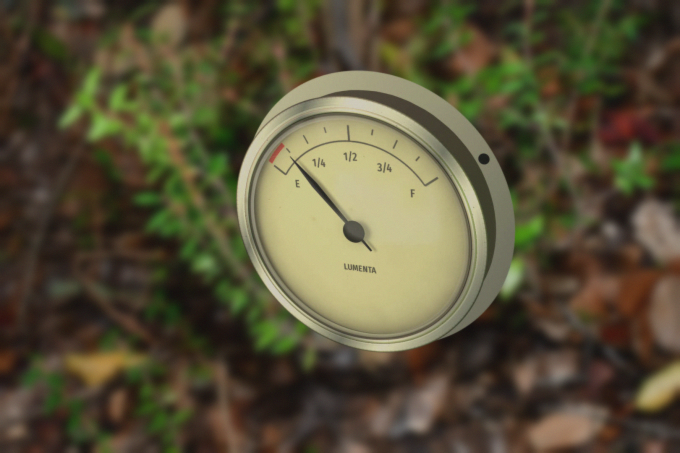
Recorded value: 0.125
